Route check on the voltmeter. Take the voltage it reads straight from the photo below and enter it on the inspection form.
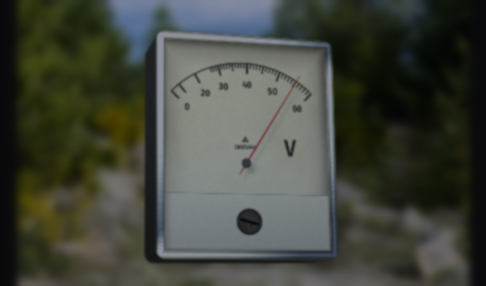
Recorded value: 55 V
